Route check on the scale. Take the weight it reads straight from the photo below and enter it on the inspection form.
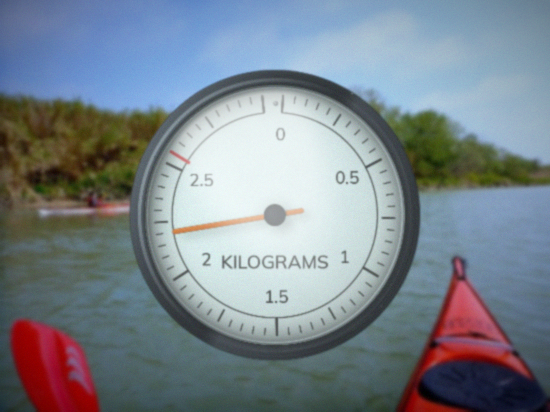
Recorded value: 2.2 kg
